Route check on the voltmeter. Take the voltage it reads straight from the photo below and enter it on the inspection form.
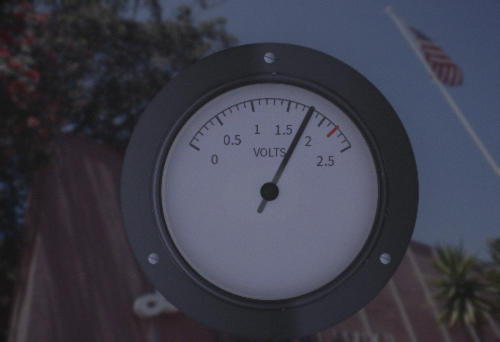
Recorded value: 1.8 V
